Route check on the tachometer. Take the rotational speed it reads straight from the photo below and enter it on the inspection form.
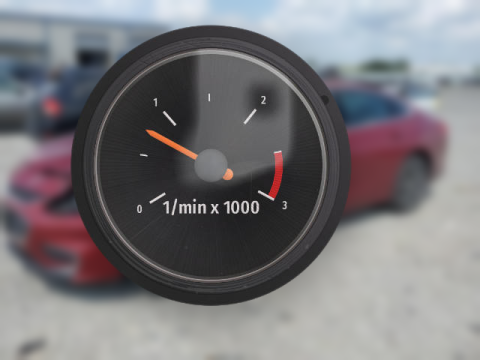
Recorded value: 750 rpm
